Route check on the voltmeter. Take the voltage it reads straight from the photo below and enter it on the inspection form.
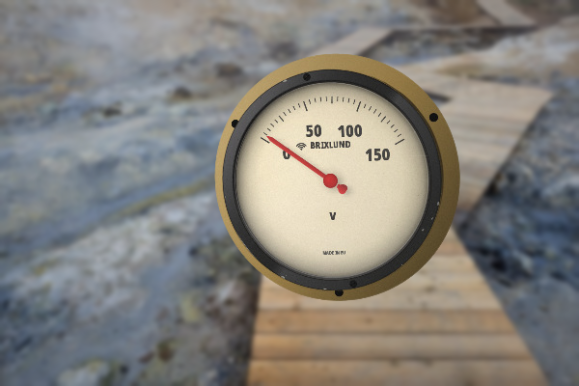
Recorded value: 5 V
